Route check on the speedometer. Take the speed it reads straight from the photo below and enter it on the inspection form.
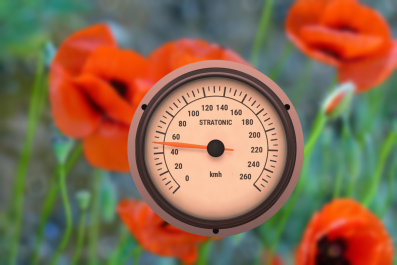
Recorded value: 50 km/h
